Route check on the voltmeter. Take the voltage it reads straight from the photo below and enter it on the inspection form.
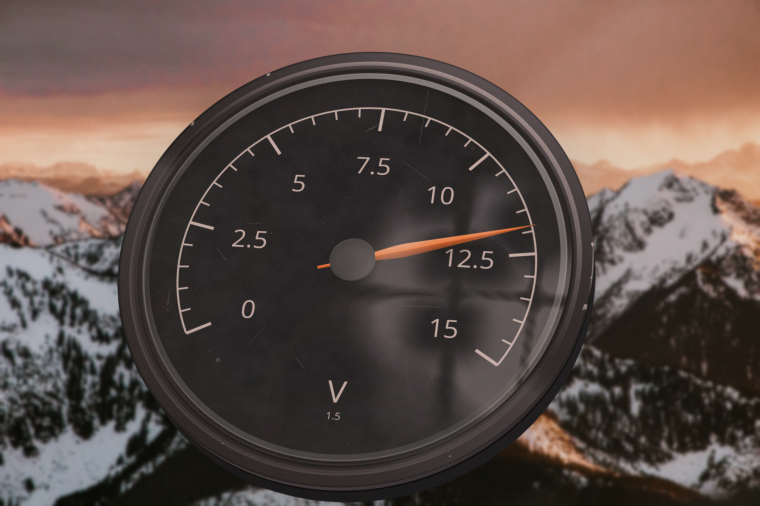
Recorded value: 12 V
